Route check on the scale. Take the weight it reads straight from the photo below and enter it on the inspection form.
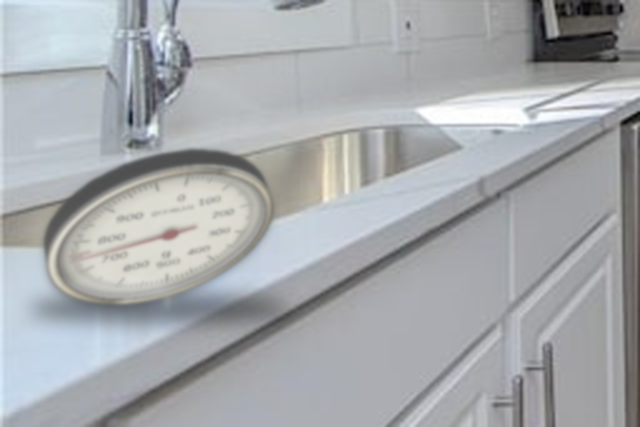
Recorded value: 750 g
